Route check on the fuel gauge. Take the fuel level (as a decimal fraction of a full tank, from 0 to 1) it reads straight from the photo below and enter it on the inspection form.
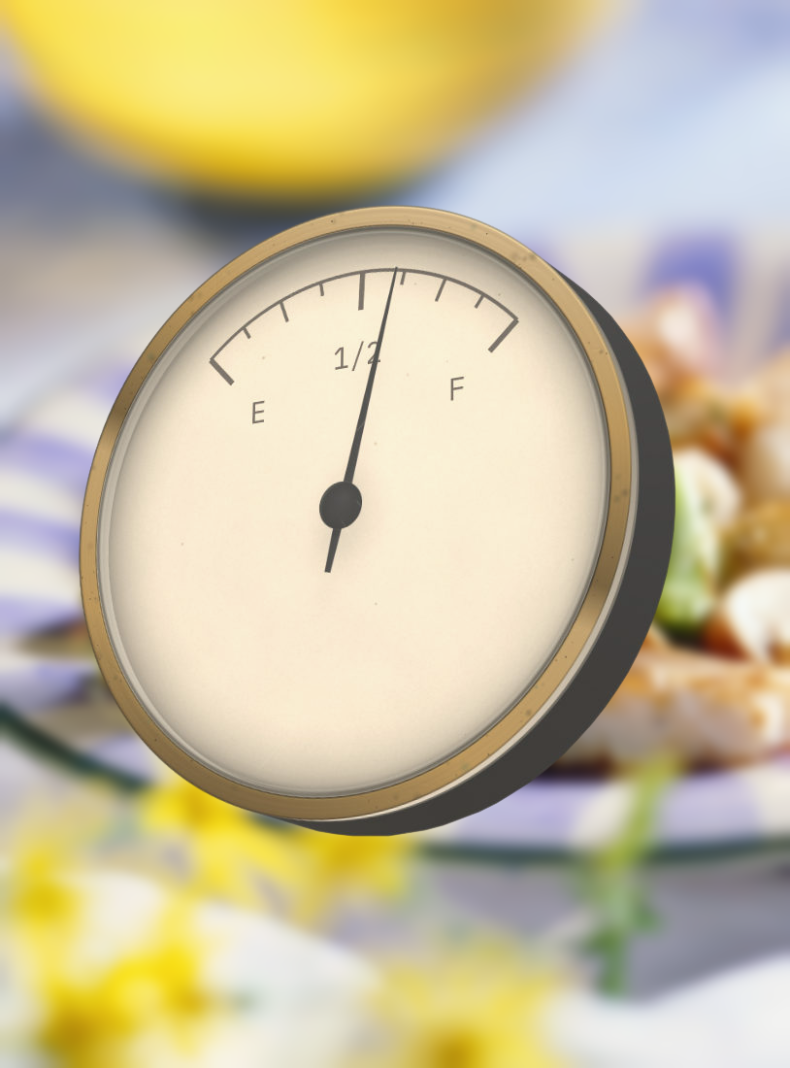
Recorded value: 0.625
